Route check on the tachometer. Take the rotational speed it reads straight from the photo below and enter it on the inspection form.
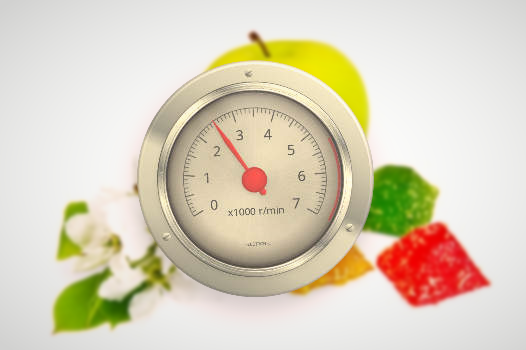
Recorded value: 2500 rpm
